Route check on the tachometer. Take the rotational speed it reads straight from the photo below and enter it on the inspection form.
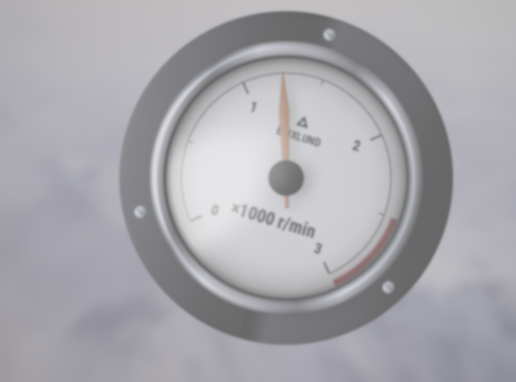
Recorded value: 1250 rpm
